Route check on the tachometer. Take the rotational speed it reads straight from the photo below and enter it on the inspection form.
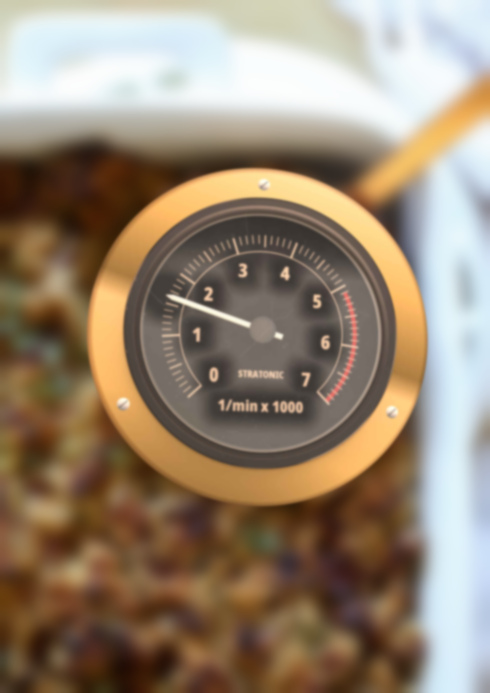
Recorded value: 1600 rpm
